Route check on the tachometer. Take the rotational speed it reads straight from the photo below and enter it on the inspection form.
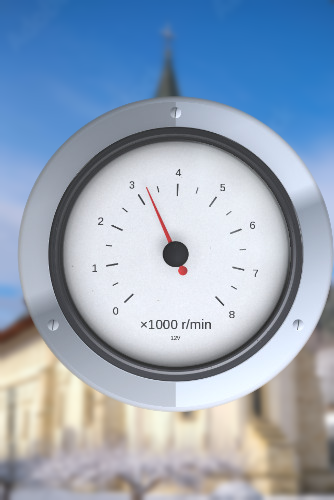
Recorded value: 3250 rpm
